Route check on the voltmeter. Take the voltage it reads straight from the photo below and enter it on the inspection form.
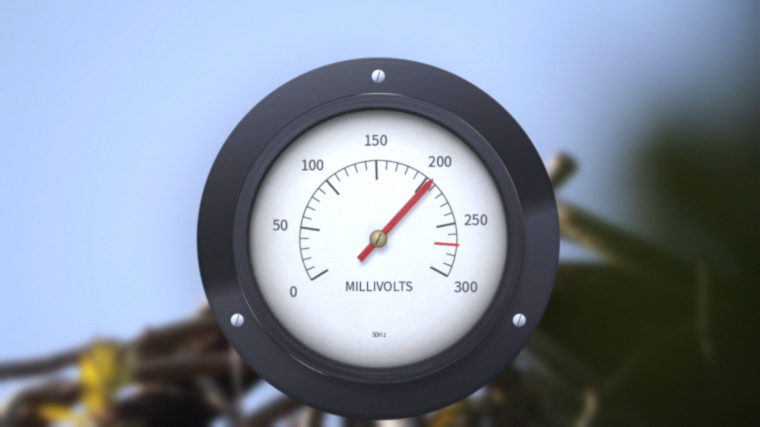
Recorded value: 205 mV
